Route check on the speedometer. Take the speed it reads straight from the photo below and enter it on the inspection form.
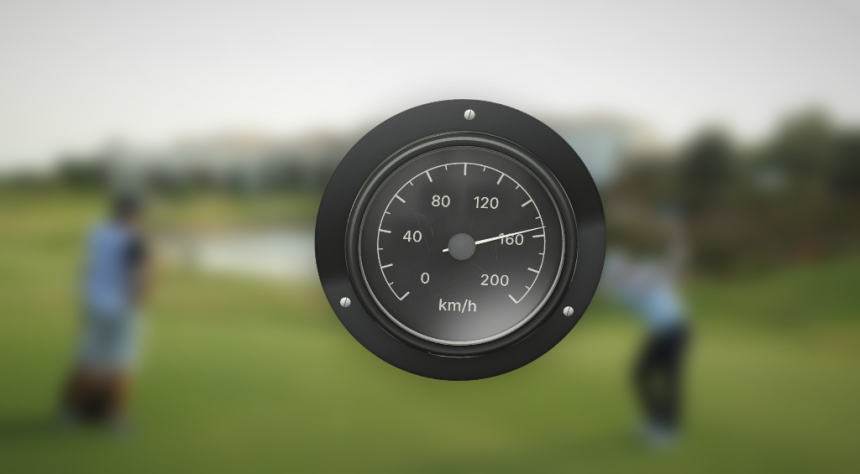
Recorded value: 155 km/h
